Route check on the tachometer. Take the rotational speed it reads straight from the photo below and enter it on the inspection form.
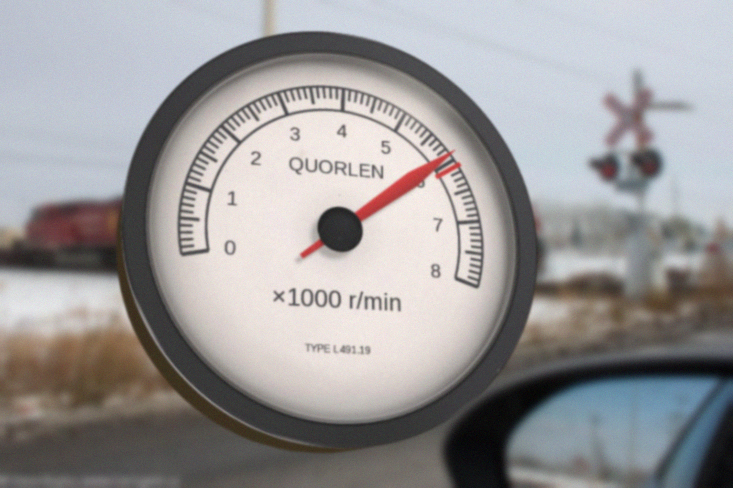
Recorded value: 5900 rpm
